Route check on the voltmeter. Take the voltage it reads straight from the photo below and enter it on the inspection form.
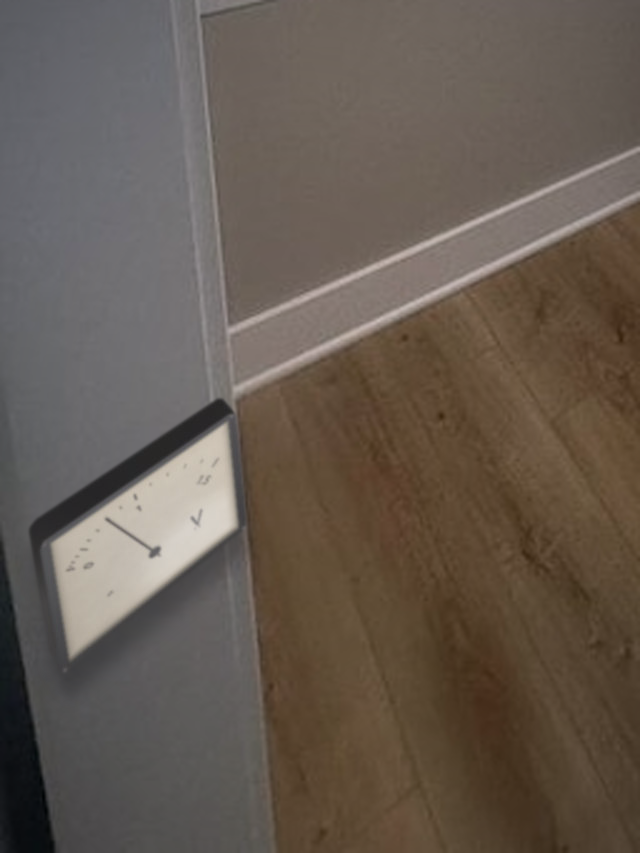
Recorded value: 0.8 V
